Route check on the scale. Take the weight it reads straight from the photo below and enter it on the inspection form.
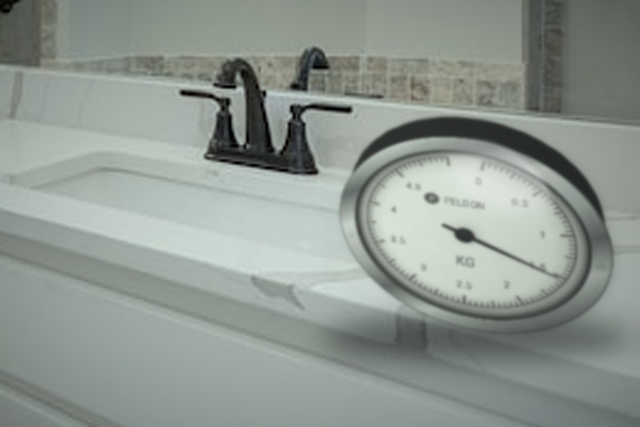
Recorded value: 1.5 kg
